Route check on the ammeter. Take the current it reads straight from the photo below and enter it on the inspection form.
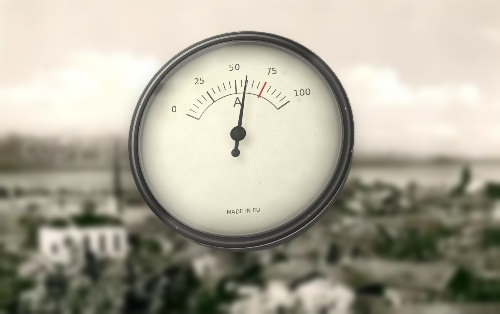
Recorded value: 60 A
